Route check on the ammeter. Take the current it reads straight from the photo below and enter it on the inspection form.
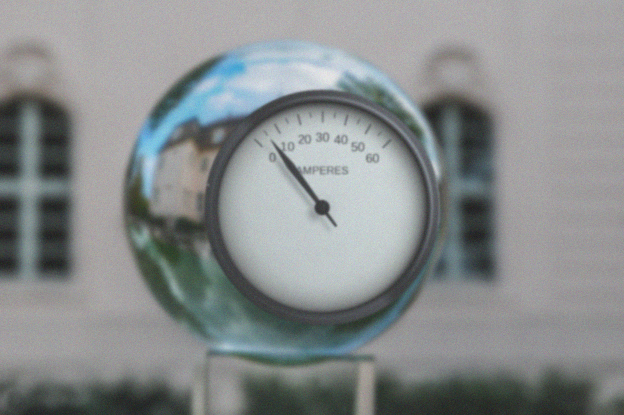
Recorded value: 5 A
